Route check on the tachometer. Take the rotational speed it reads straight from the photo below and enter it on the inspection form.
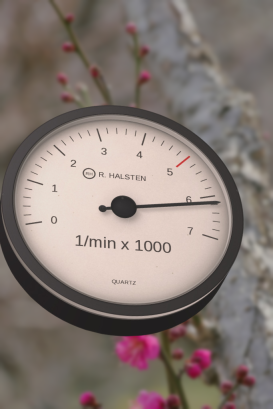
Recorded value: 6200 rpm
